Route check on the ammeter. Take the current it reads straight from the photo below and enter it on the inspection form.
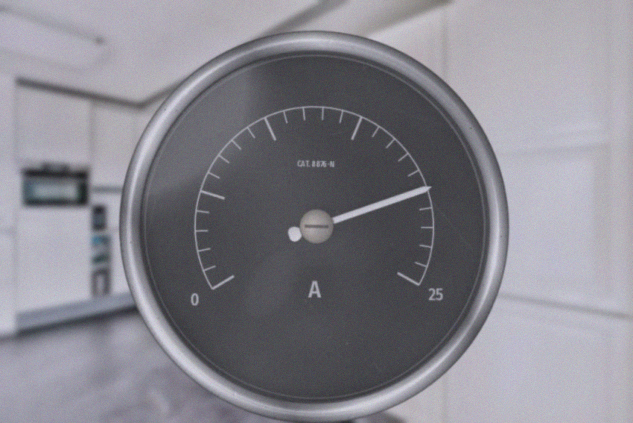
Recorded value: 20 A
